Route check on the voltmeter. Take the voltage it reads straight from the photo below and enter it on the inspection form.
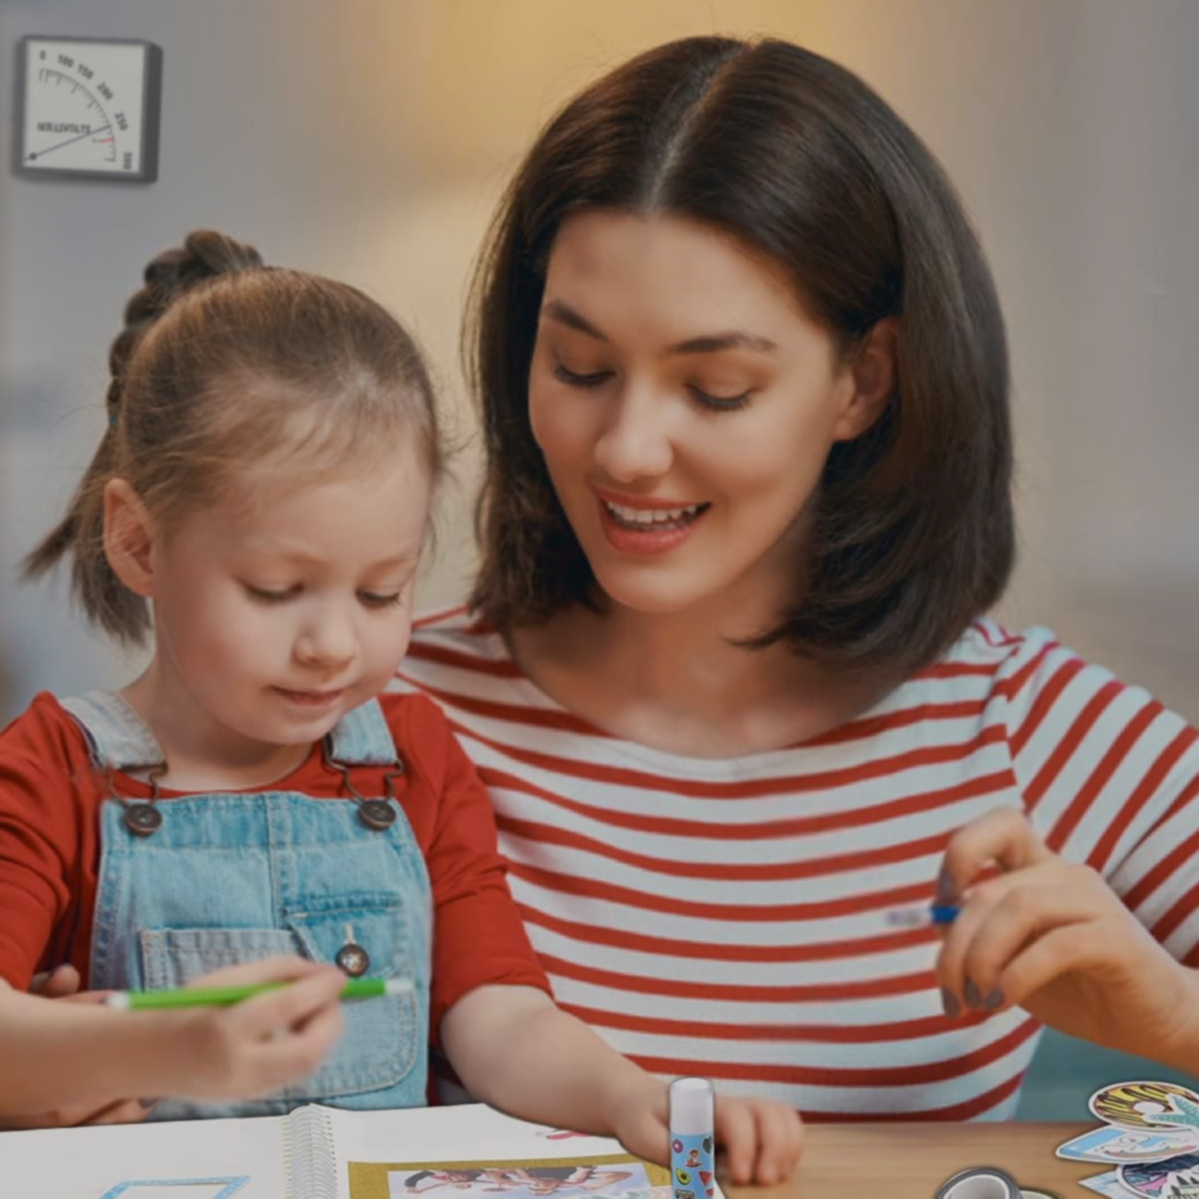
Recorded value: 250 mV
